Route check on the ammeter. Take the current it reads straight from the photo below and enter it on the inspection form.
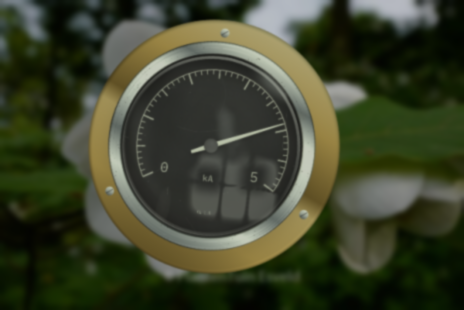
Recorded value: 3.9 kA
